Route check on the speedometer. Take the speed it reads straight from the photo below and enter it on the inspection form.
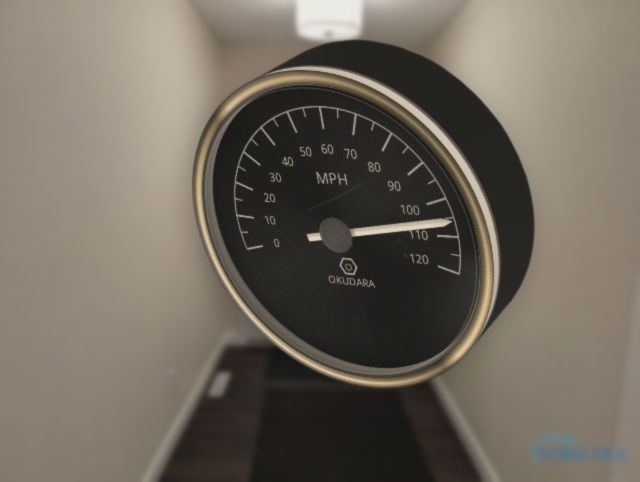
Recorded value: 105 mph
